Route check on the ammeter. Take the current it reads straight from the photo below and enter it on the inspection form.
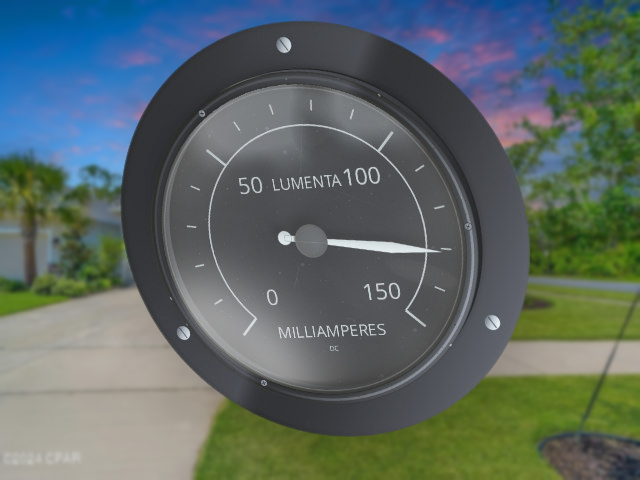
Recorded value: 130 mA
